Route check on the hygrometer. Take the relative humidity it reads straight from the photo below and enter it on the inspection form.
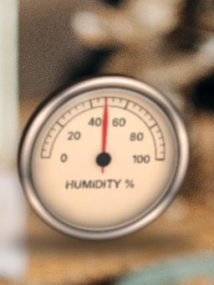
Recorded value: 48 %
